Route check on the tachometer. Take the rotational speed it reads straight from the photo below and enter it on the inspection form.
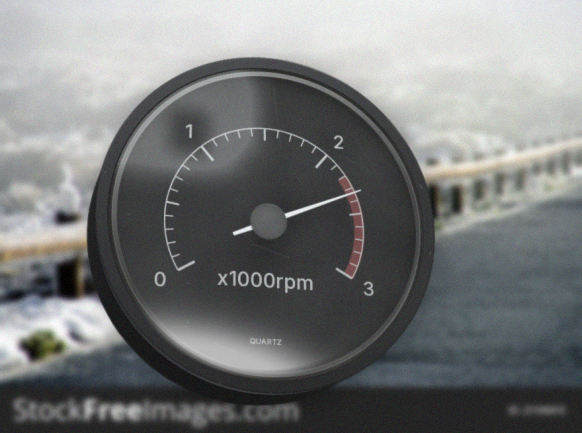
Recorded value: 2350 rpm
